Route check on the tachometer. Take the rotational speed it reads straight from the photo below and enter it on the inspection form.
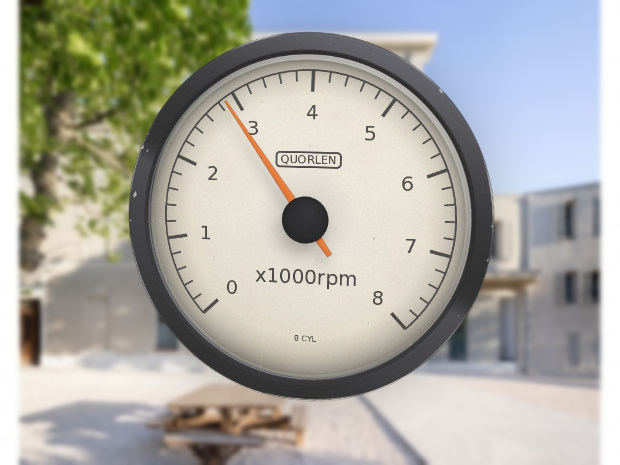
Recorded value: 2900 rpm
